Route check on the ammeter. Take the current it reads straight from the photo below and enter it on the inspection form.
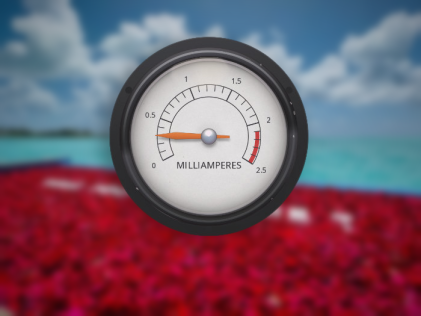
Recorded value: 0.3 mA
